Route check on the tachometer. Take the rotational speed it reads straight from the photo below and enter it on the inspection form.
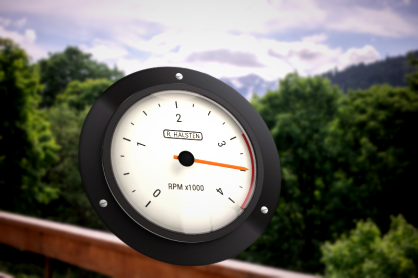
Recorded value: 3500 rpm
